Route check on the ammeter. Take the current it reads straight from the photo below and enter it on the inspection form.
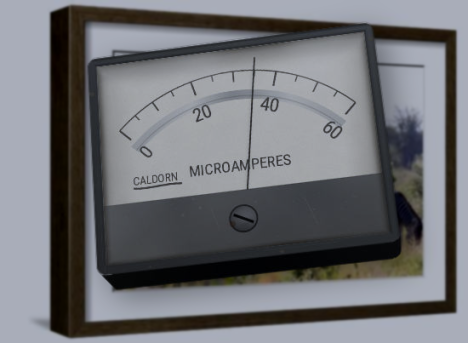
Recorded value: 35 µA
